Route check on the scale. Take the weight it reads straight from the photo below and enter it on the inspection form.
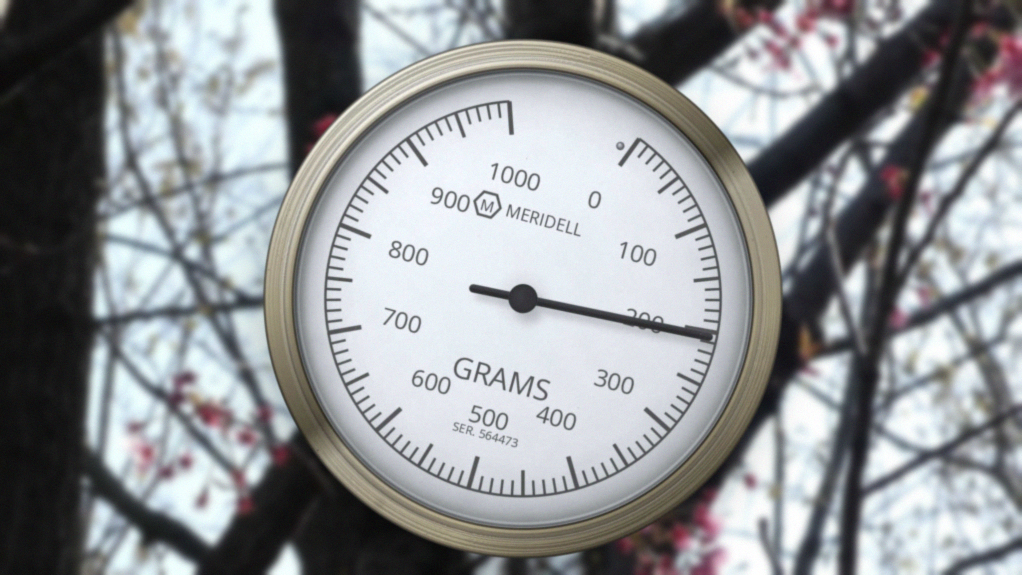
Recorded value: 205 g
